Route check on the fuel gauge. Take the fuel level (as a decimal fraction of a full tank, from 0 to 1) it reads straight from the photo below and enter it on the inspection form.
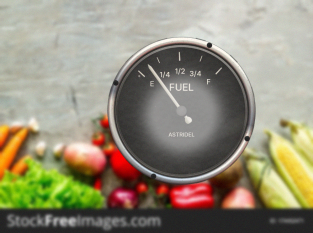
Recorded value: 0.125
